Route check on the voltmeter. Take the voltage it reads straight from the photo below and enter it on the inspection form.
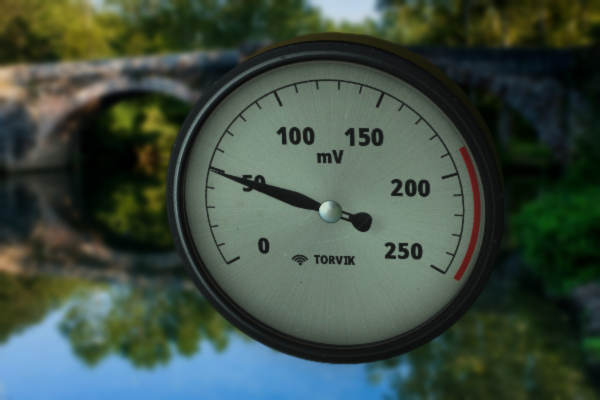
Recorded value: 50 mV
